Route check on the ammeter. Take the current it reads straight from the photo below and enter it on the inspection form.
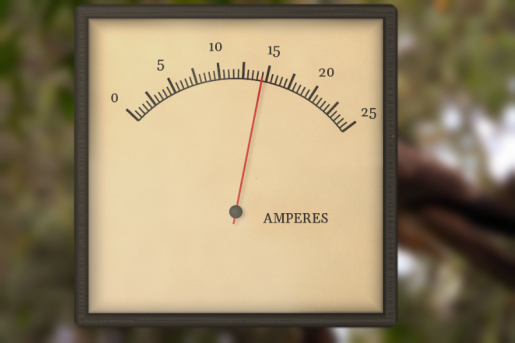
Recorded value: 14.5 A
